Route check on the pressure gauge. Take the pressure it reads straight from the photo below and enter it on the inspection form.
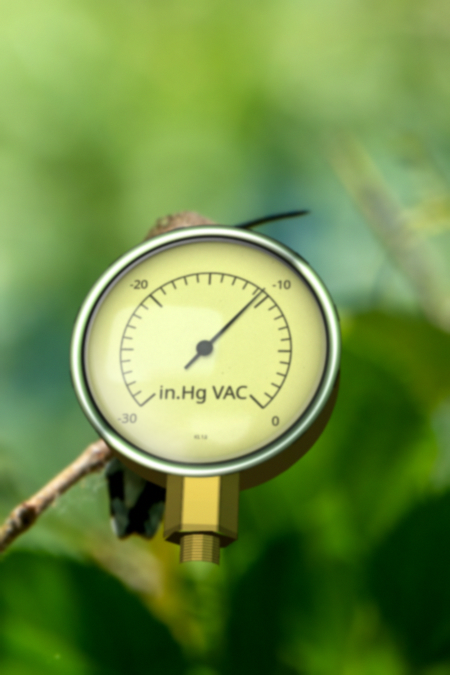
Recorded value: -10.5 inHg
